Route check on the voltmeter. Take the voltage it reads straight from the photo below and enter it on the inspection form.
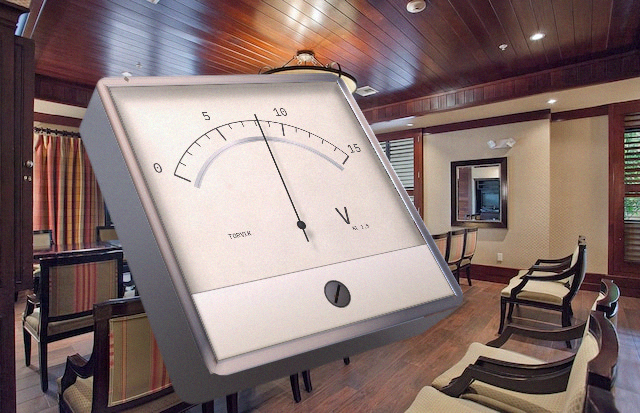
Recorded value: 8 V
